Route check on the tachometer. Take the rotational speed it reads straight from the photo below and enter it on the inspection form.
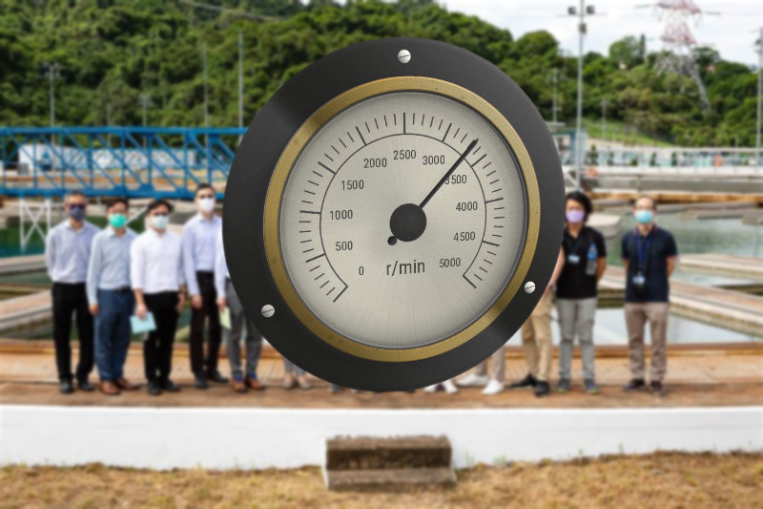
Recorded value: 3300 rpm
